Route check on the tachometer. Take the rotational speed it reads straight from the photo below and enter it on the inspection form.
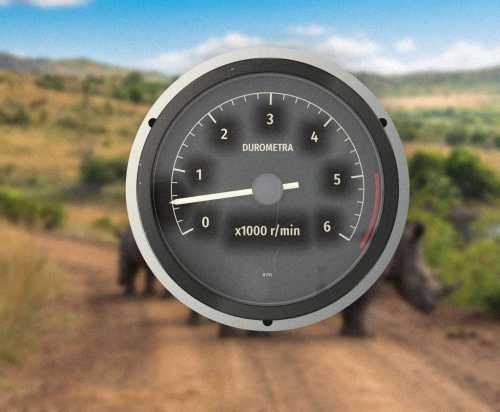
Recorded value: 500 rpm
